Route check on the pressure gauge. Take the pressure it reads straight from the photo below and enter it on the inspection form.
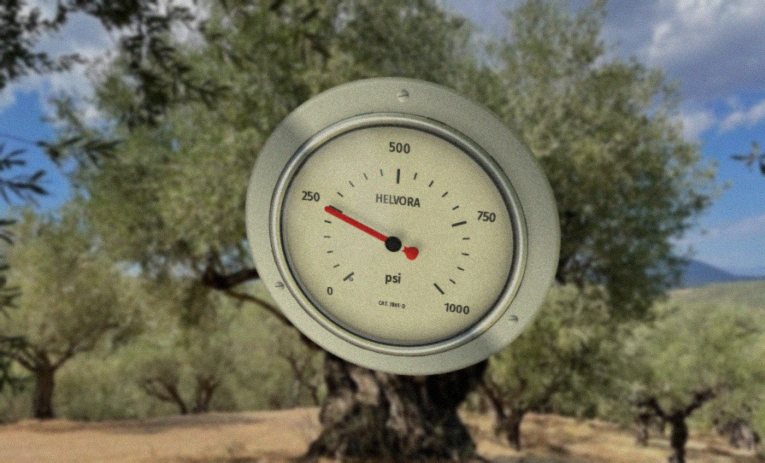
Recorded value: 250 psi
